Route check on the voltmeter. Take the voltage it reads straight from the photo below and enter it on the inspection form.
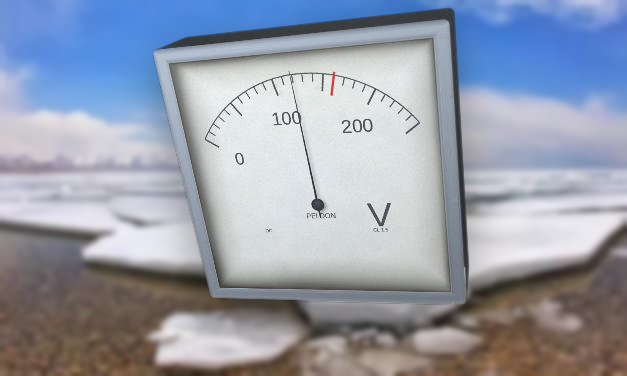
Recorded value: 120 V
